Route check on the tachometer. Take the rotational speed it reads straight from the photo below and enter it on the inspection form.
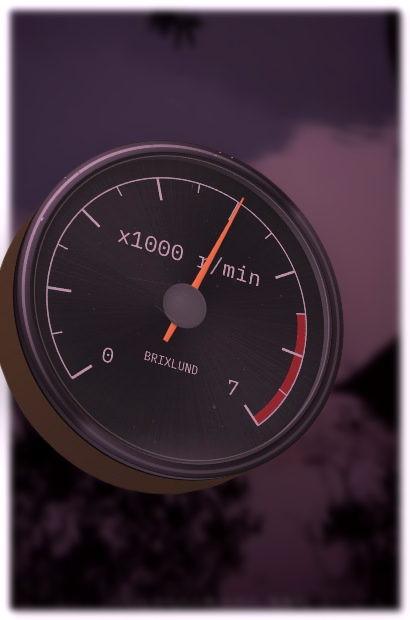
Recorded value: 4000 rpm
